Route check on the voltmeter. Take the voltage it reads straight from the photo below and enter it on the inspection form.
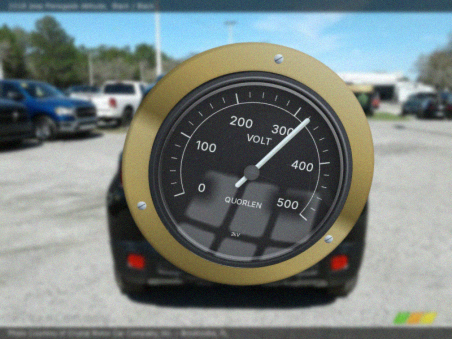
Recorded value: 320 V
